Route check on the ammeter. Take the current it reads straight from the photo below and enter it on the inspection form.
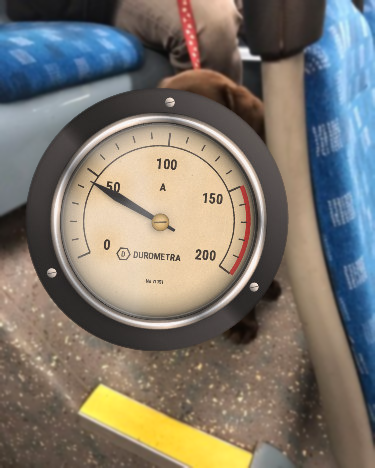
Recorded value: 45 A
